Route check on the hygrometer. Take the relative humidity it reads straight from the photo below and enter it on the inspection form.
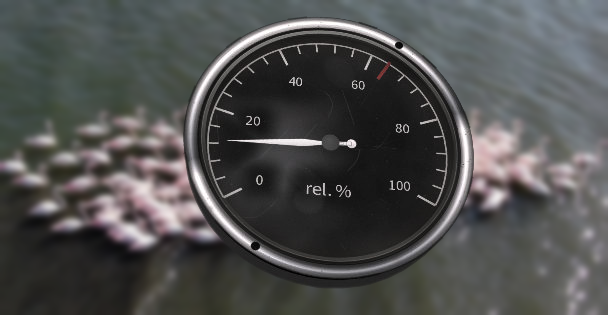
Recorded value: 12 %
